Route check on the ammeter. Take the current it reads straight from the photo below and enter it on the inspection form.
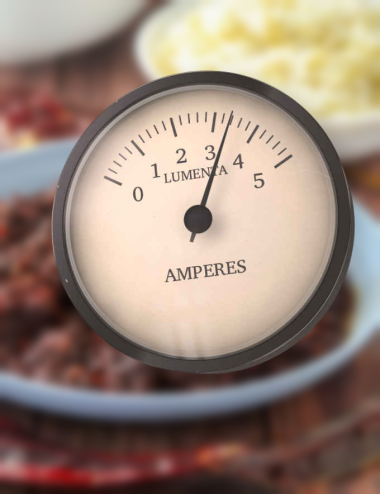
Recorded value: 3.4 A
